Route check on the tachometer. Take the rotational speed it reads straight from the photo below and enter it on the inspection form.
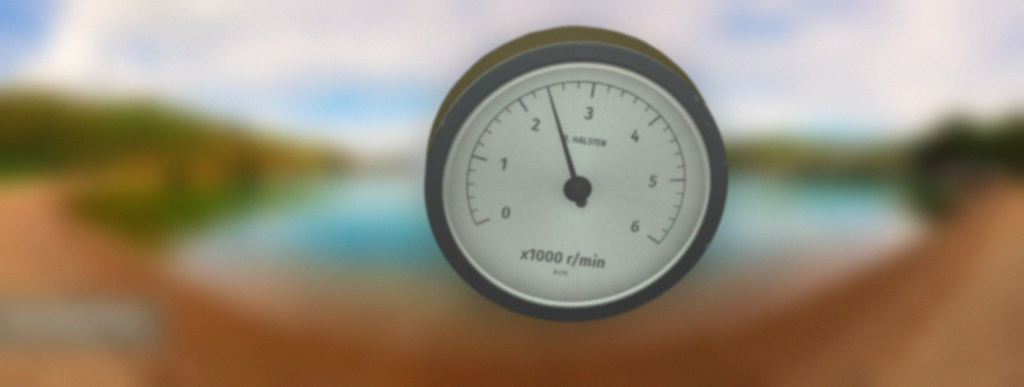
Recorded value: 2400 rpm
